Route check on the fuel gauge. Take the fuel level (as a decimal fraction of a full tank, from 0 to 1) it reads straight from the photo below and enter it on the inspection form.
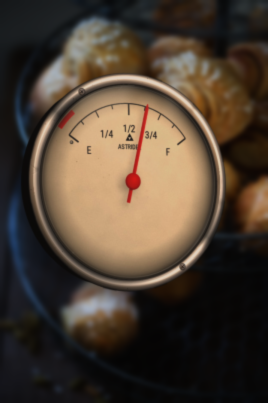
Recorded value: 0.625
